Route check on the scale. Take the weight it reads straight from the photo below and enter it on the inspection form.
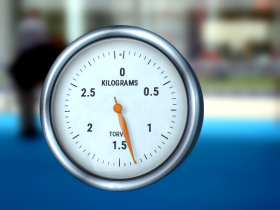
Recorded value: 1.35 kg
